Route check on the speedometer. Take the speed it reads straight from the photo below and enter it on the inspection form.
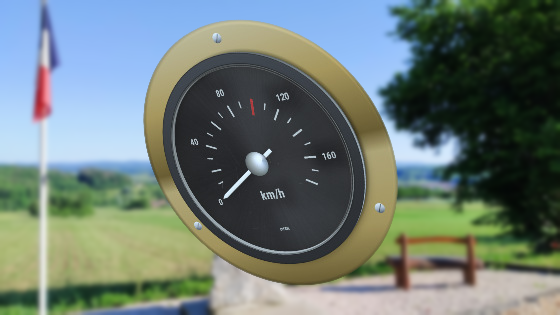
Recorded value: 0 km/h
